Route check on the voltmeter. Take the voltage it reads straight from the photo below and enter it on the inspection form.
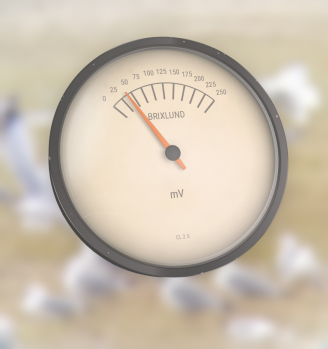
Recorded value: 37.5 mV
